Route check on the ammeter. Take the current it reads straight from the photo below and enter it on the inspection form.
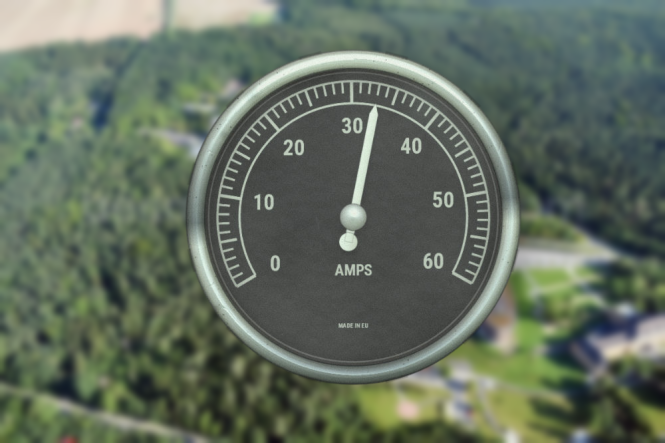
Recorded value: 33 A
